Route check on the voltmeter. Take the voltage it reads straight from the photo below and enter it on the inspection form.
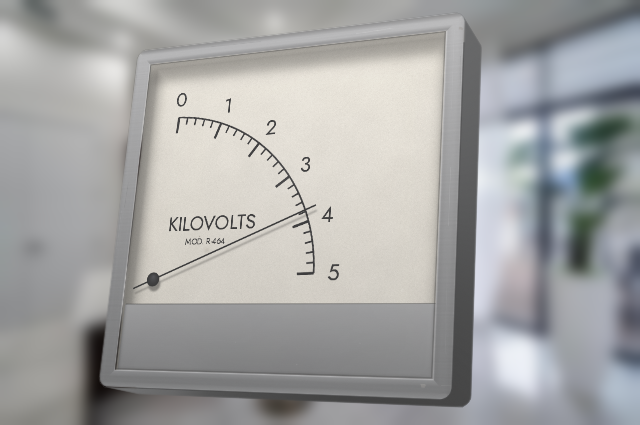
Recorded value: 3.8 kV
